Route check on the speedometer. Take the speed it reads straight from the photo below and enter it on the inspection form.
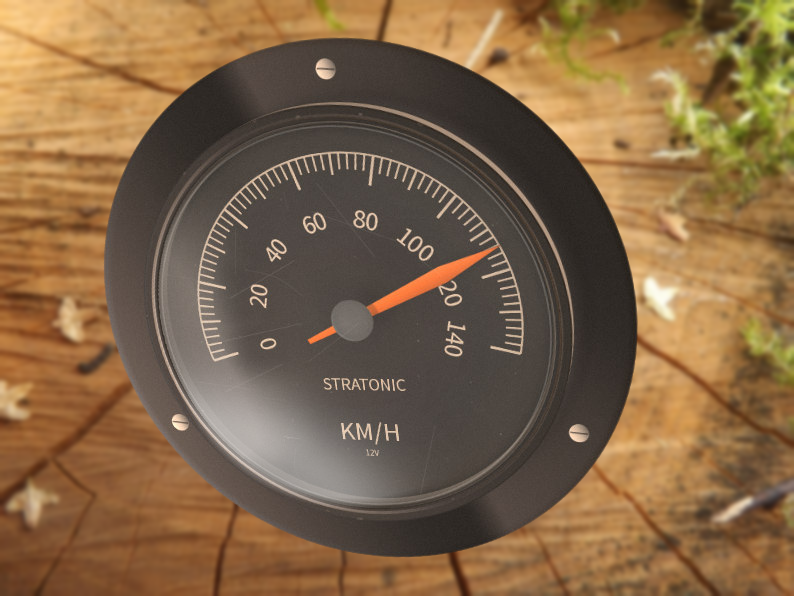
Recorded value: 114 km/h
